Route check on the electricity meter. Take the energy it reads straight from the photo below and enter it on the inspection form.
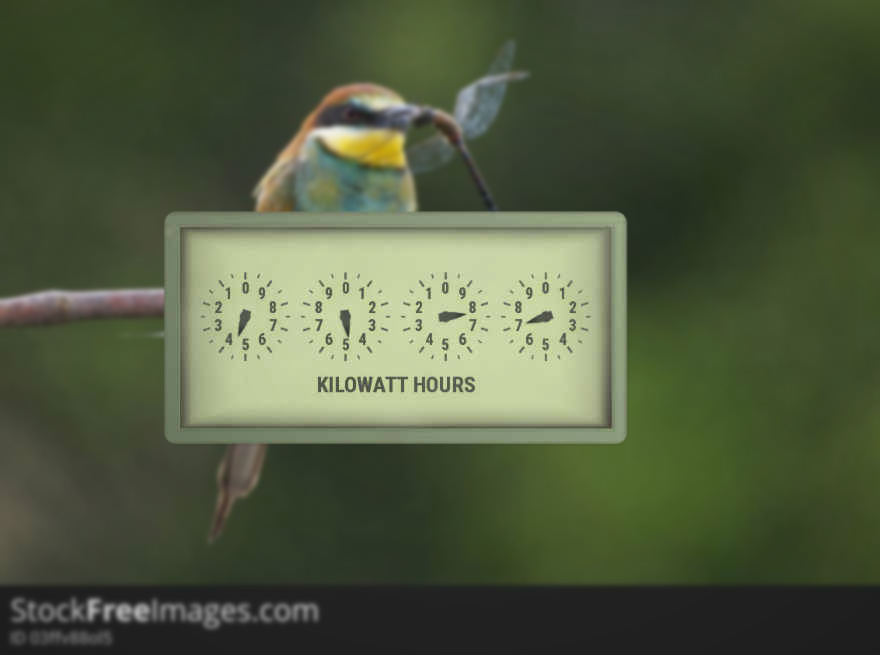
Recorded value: 4477 kWh
